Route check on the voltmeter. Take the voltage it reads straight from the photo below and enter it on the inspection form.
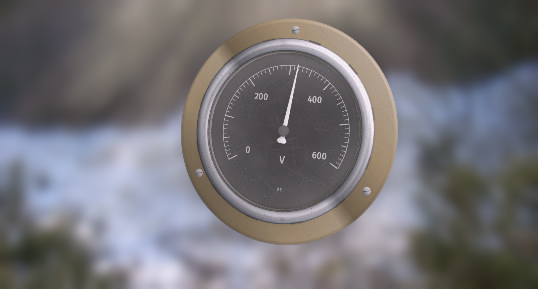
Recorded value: 320 V
